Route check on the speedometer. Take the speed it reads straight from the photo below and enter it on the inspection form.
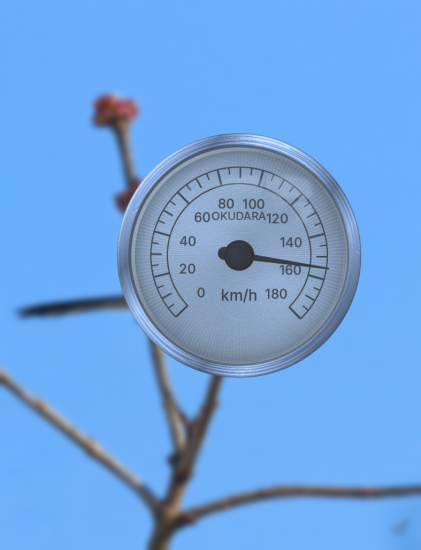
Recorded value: 155 km/h
